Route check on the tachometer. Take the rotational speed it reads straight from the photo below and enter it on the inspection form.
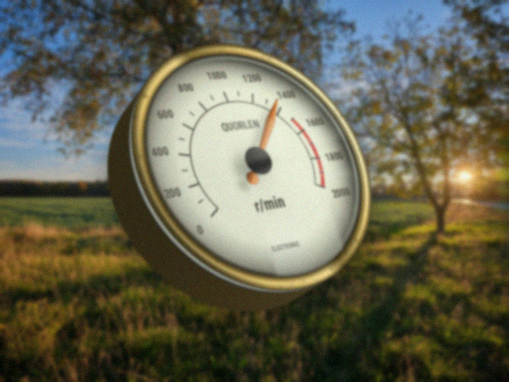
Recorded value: 1350 rpm
